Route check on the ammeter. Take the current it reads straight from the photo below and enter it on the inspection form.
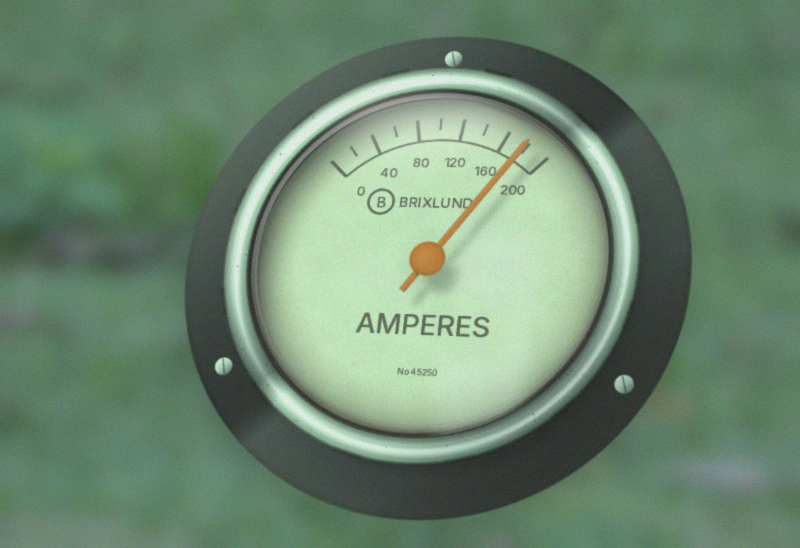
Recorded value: 180 A
